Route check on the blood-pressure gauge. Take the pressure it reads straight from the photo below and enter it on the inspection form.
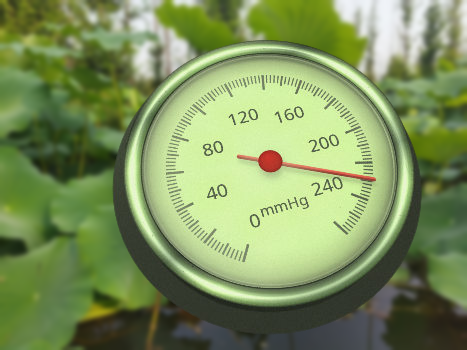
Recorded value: 230 mmHg
